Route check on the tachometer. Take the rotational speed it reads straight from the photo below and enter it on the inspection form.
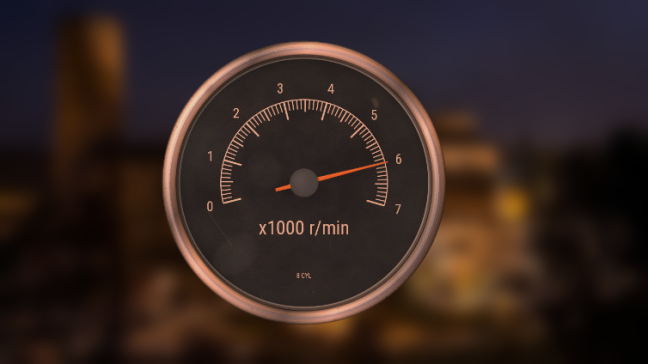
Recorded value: 6000 rpm
